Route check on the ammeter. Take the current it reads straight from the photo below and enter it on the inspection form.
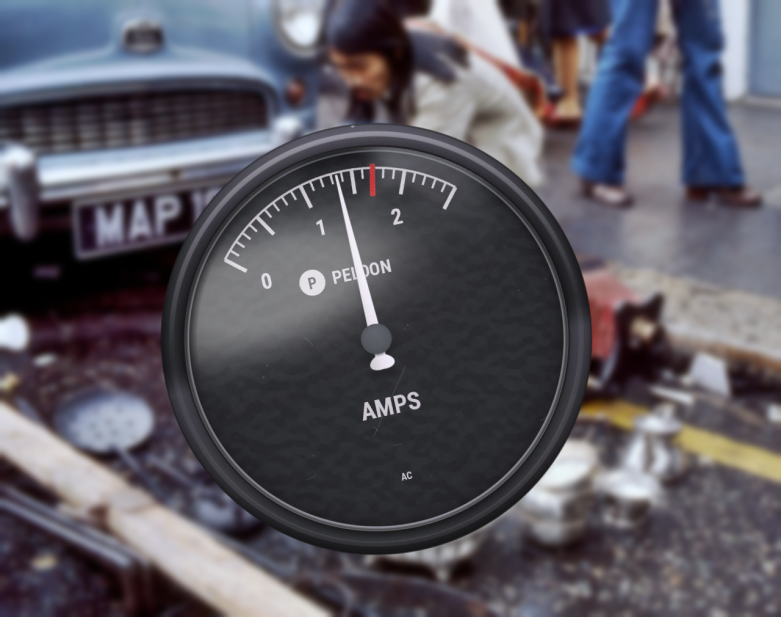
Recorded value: 1.35 A
